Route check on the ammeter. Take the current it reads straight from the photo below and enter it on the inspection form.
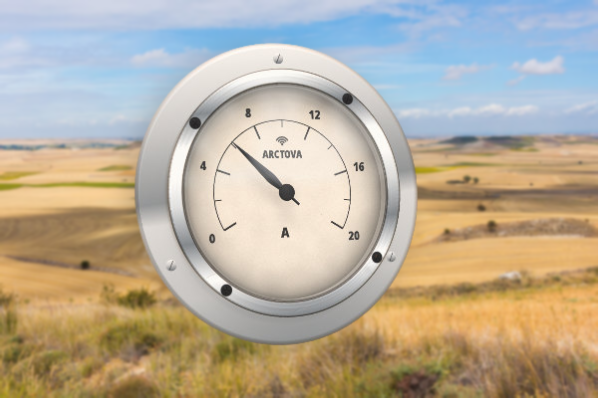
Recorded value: 6 A
